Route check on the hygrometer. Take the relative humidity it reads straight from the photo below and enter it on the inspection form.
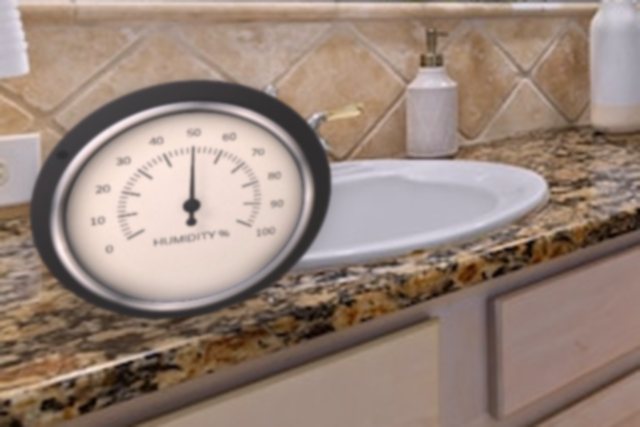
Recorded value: 50 %
